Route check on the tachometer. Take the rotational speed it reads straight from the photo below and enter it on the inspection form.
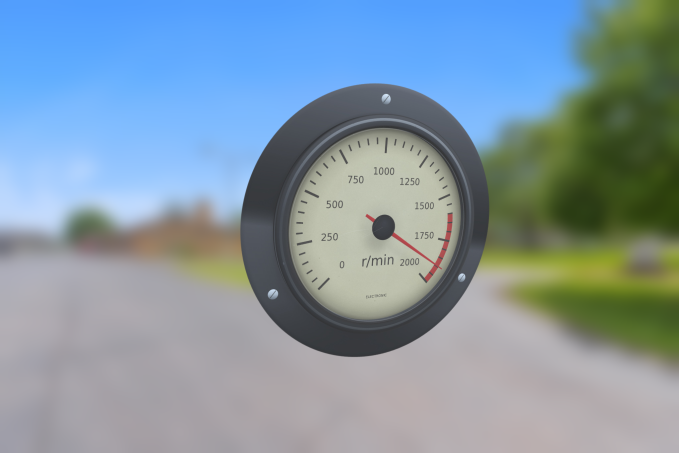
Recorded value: 1900 rpm
